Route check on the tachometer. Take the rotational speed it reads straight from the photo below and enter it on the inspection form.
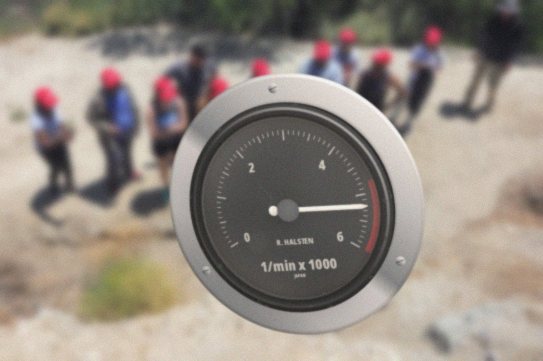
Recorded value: 5200 rpm
